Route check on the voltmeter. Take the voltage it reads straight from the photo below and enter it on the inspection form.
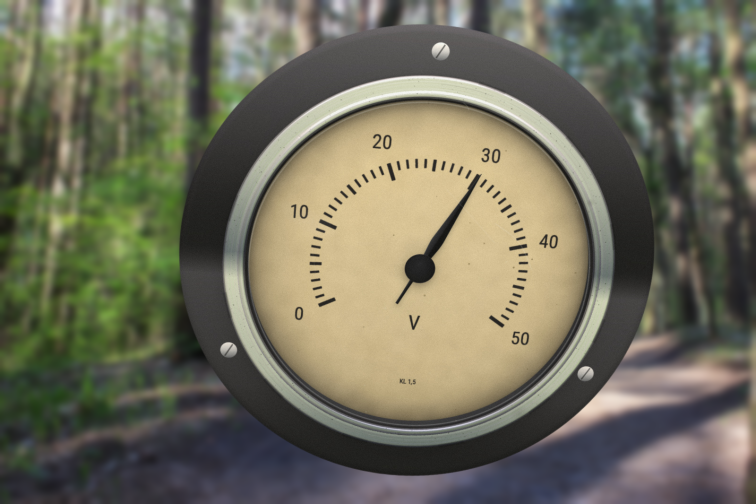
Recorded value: 30 V
